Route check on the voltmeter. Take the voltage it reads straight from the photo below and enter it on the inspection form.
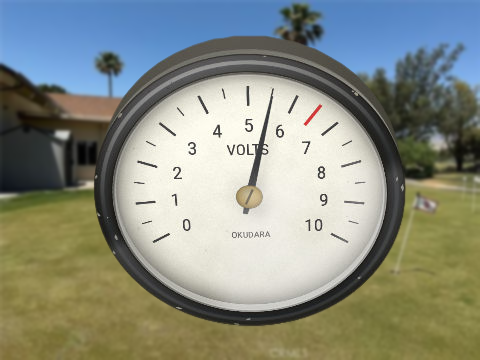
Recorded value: 5.5 V
